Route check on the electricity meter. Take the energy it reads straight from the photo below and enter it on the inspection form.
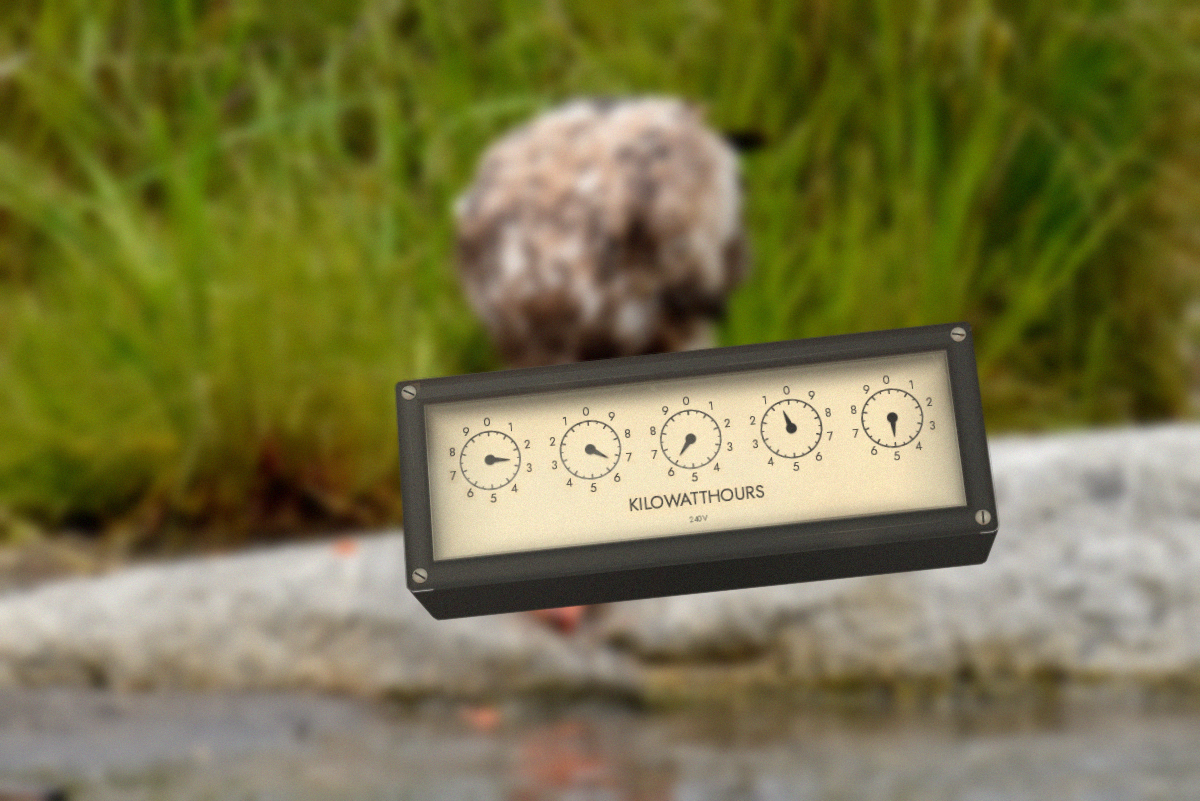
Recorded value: 26605 kWh
